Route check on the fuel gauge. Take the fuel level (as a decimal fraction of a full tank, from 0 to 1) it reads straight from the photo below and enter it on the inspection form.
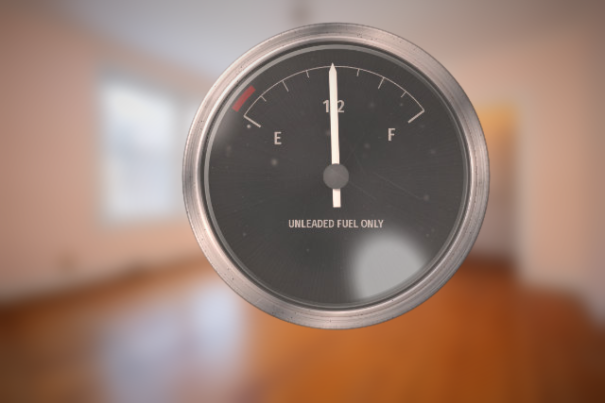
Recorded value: 0.5
